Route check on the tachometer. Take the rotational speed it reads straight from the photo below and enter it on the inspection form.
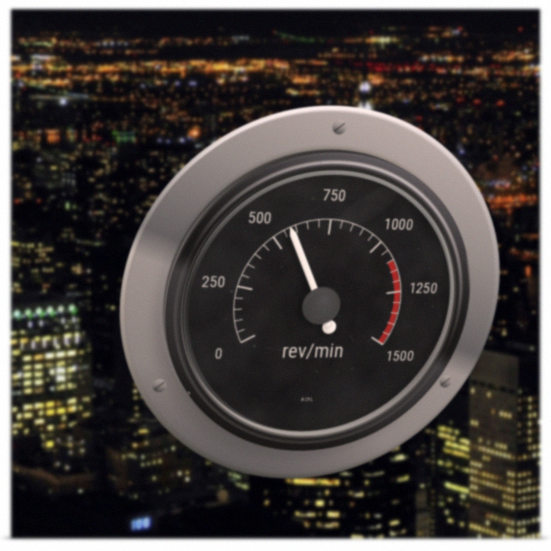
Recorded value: 575 rpm
